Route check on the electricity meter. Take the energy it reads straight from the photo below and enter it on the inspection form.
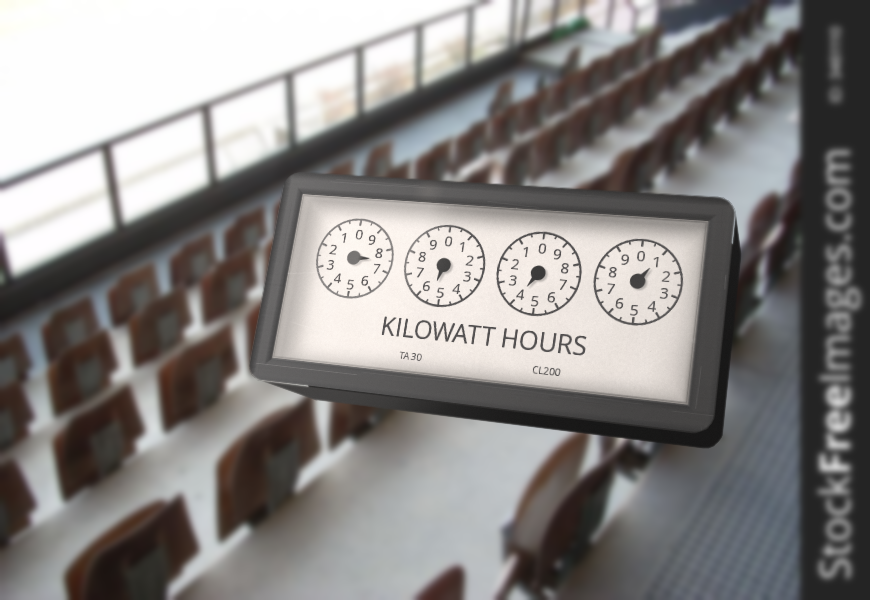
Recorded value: 7541 kWh
